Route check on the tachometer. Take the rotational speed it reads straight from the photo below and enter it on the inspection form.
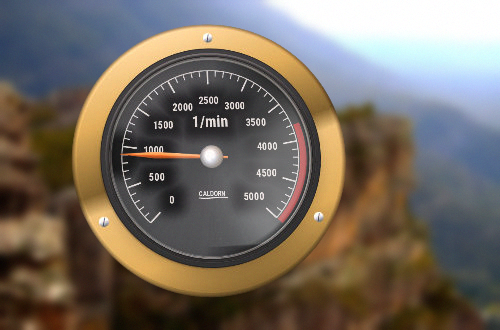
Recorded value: 900 rpm
